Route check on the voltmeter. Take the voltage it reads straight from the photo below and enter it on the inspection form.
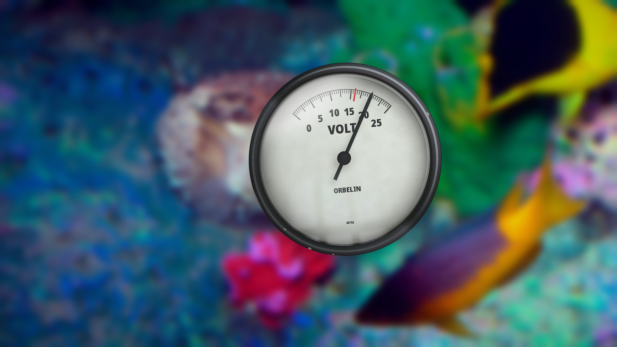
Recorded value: 20 V
